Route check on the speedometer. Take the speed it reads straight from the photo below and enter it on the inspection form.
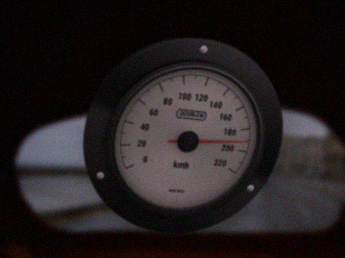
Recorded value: 190 km/h
